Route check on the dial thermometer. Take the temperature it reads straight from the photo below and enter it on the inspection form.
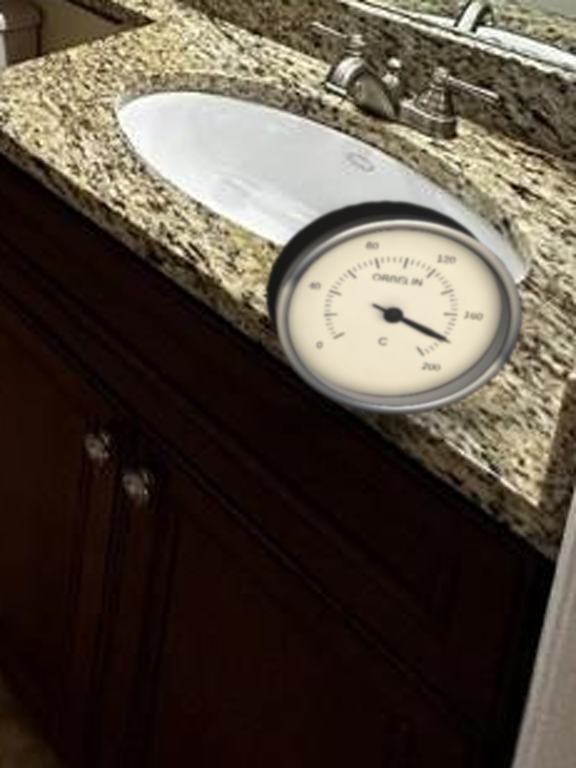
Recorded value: 180 °C
